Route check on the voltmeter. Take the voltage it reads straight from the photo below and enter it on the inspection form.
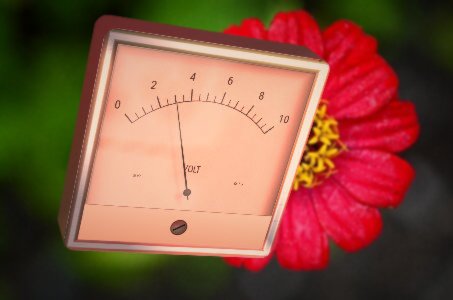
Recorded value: 3 V
